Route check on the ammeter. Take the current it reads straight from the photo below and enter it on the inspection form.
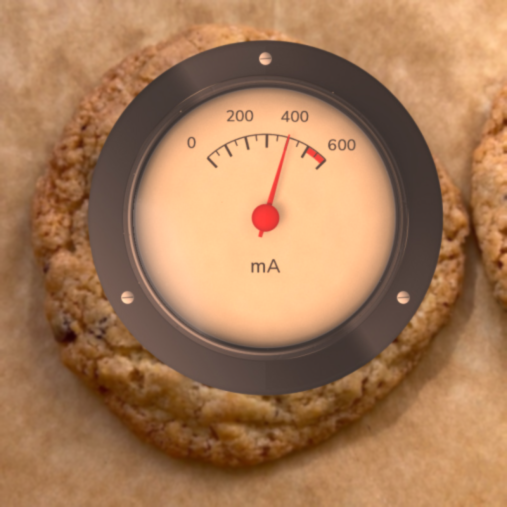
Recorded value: 400 mA
